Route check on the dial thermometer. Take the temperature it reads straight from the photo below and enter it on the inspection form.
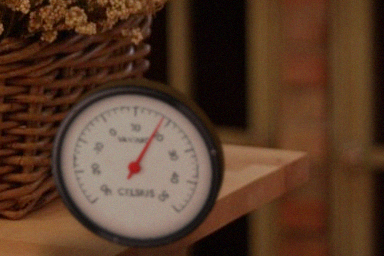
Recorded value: 18 °C
